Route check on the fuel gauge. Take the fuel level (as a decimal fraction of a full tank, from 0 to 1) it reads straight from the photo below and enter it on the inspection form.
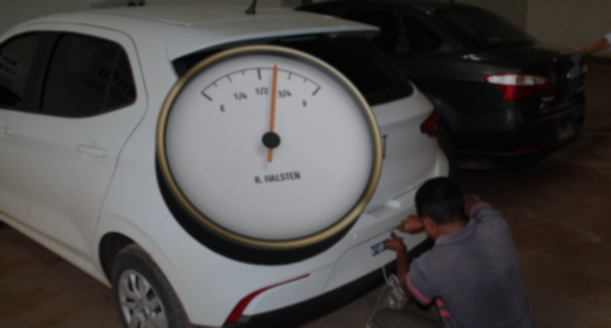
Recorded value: 0.625
